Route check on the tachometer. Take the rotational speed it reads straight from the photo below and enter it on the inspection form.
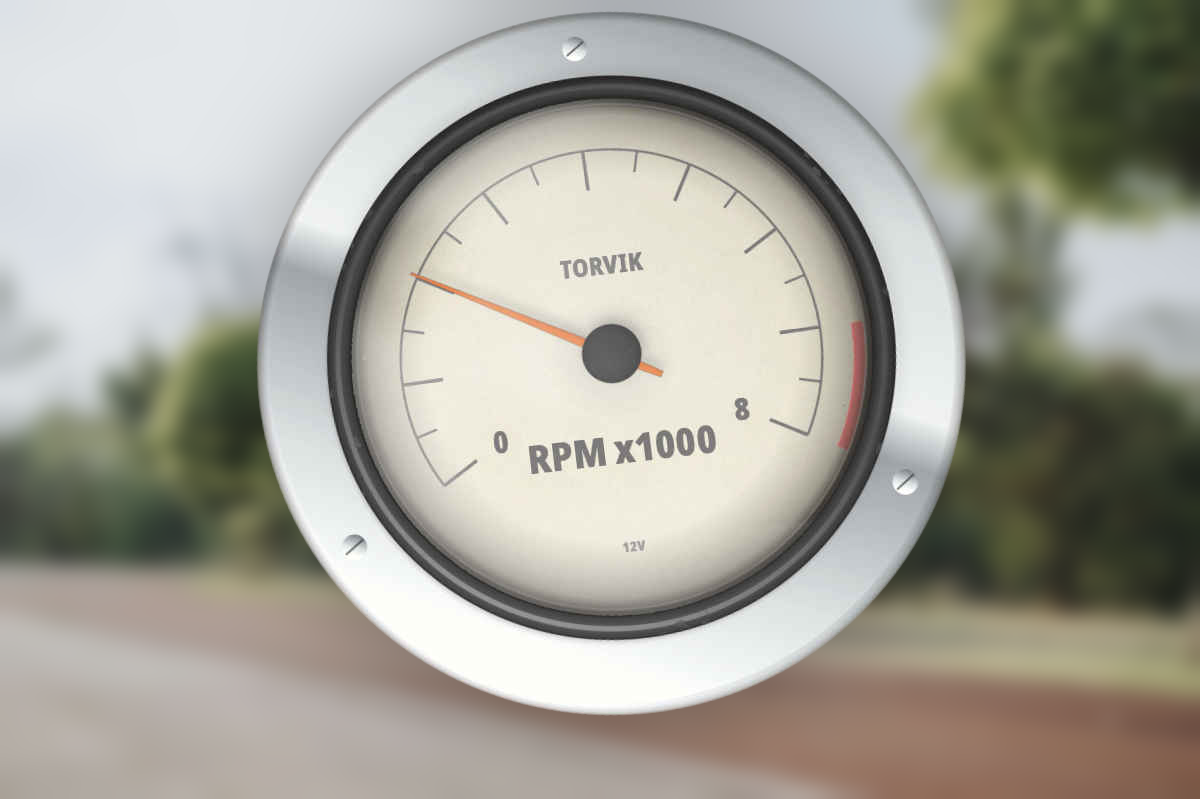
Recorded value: 2000 rpm
